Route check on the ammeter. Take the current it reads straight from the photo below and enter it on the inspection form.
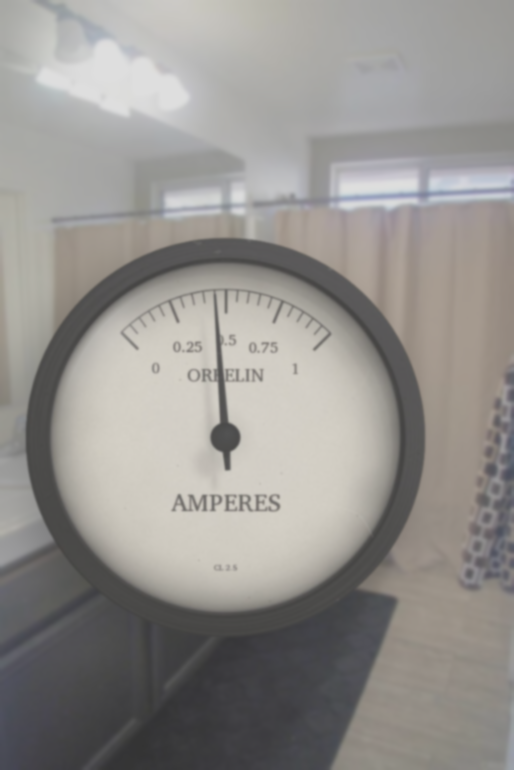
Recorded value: 0.45 A
